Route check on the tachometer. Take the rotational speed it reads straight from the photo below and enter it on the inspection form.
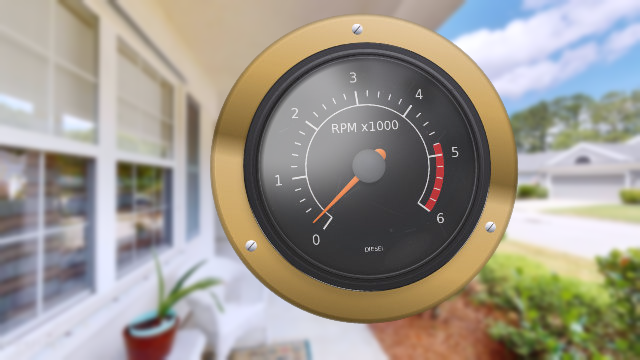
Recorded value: 200 rpm
